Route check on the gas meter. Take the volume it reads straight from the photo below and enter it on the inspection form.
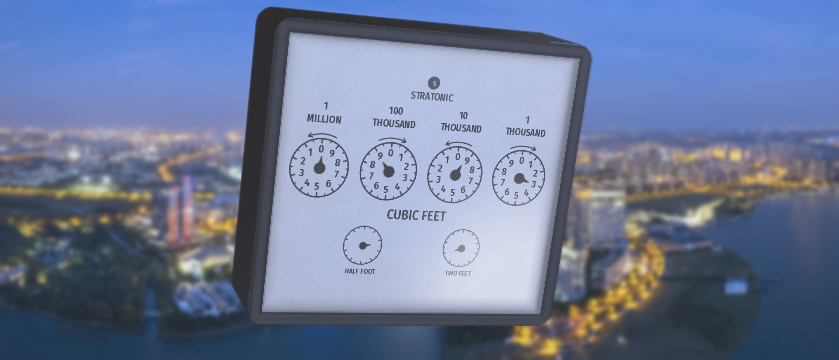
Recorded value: 989300 ft³
